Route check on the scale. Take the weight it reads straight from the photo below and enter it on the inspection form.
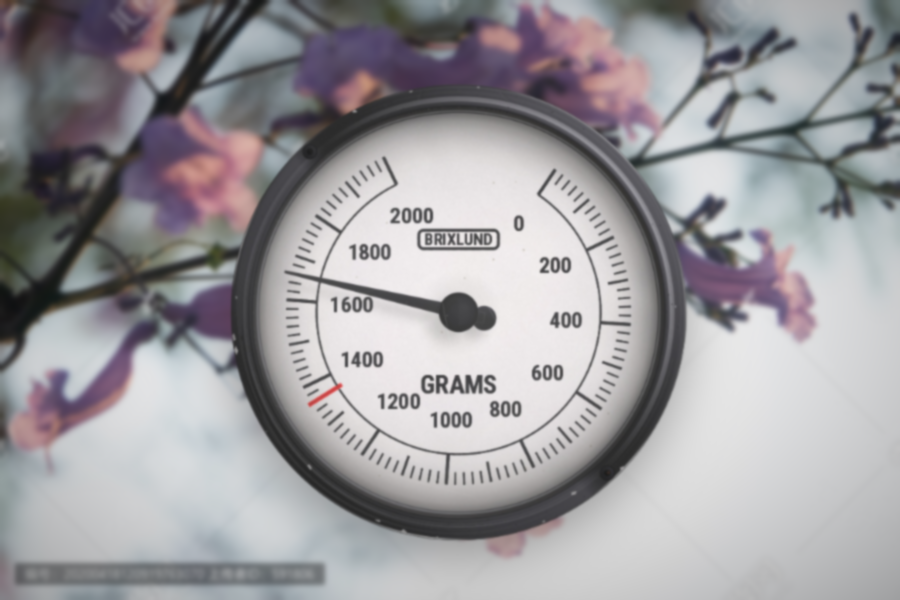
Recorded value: 1660 g
